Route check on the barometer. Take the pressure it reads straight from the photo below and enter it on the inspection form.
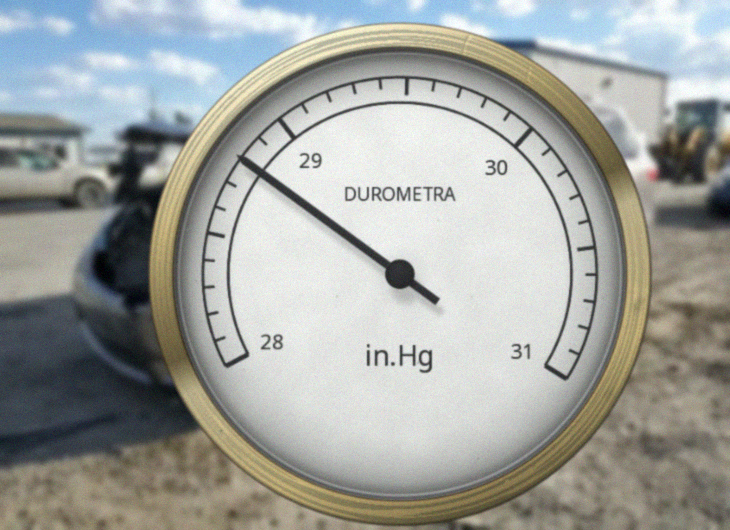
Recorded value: 28.8 inHg
